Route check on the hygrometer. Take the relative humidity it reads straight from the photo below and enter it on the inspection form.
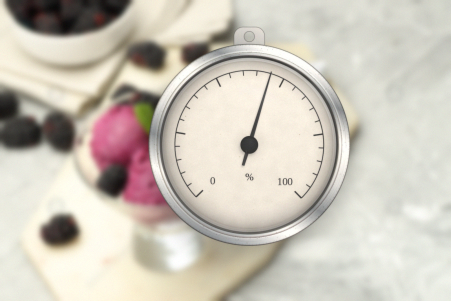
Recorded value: 56 %
